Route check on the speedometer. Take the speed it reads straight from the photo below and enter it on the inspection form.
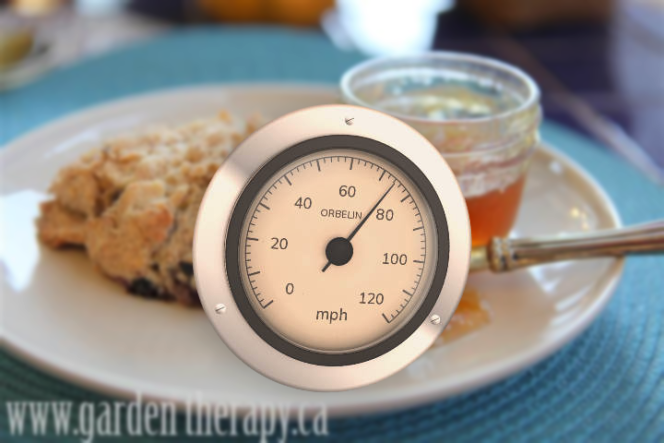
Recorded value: 74 mph
